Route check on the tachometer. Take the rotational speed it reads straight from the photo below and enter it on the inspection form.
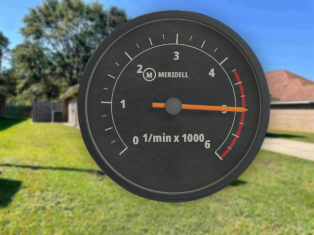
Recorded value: 5000 rpm
